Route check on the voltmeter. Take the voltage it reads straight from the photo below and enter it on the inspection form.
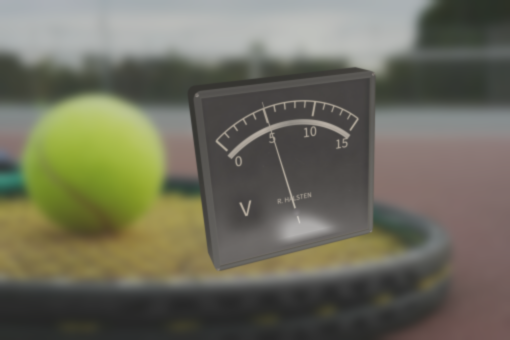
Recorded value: 5 V
